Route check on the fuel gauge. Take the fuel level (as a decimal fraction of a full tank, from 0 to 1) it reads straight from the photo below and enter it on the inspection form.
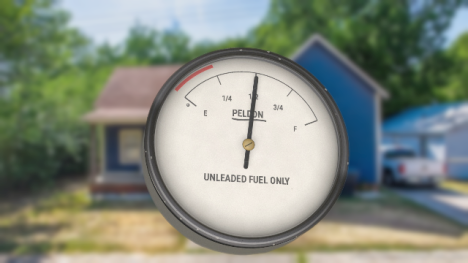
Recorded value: 0.5
